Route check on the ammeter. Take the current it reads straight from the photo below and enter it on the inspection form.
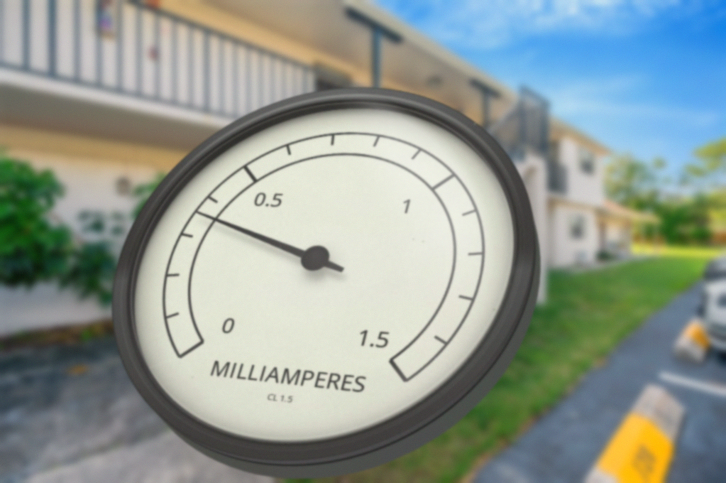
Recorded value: 0.35 mA
